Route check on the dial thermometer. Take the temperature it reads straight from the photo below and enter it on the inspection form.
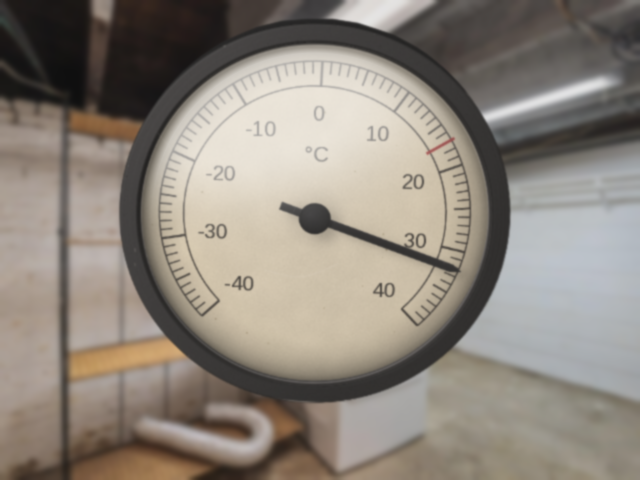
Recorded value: 32 °C
